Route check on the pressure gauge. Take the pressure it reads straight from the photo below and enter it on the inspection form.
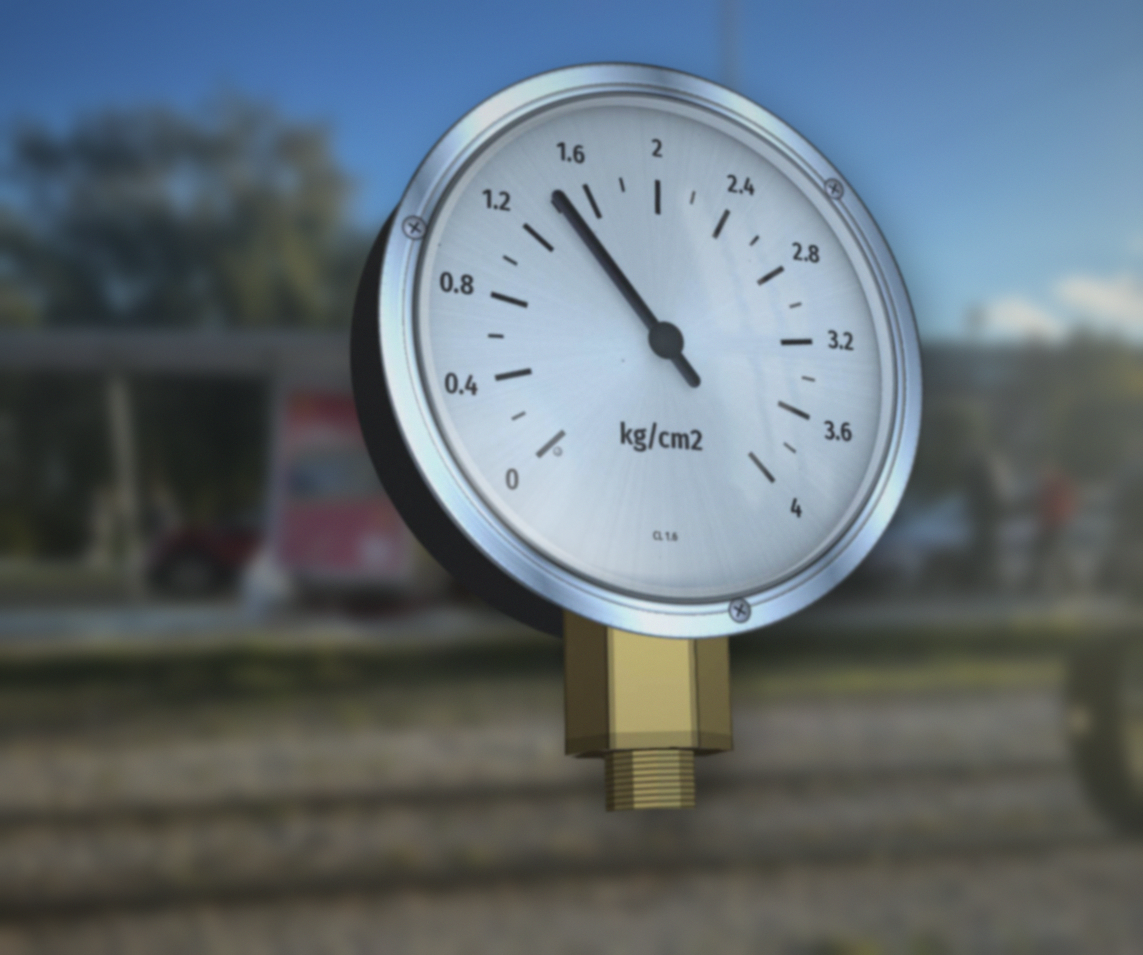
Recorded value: 1.4 kg/cm²
